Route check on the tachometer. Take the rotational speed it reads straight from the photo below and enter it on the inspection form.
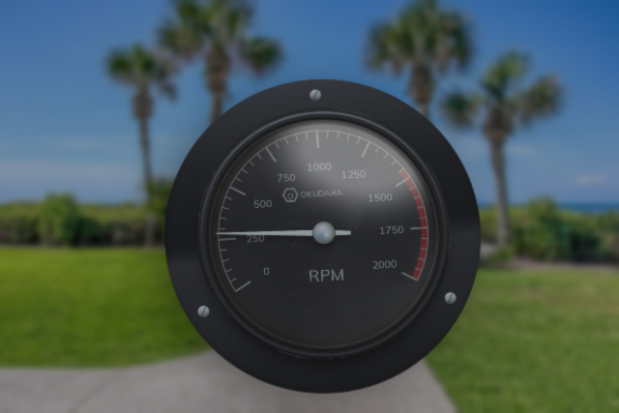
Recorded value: 275 rpm
